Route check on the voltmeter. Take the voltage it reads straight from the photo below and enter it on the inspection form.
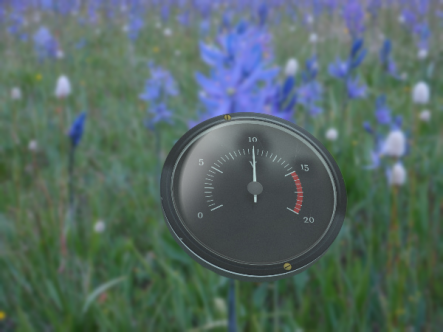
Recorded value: 10 V
